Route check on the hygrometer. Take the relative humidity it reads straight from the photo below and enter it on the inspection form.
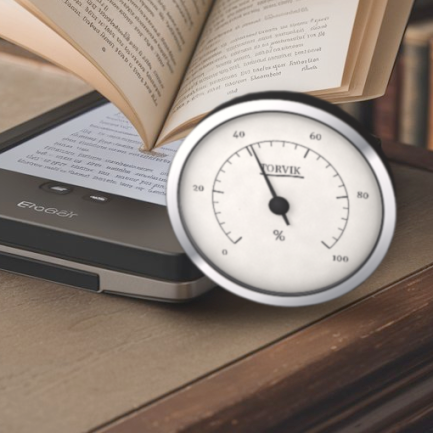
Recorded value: 42 %
